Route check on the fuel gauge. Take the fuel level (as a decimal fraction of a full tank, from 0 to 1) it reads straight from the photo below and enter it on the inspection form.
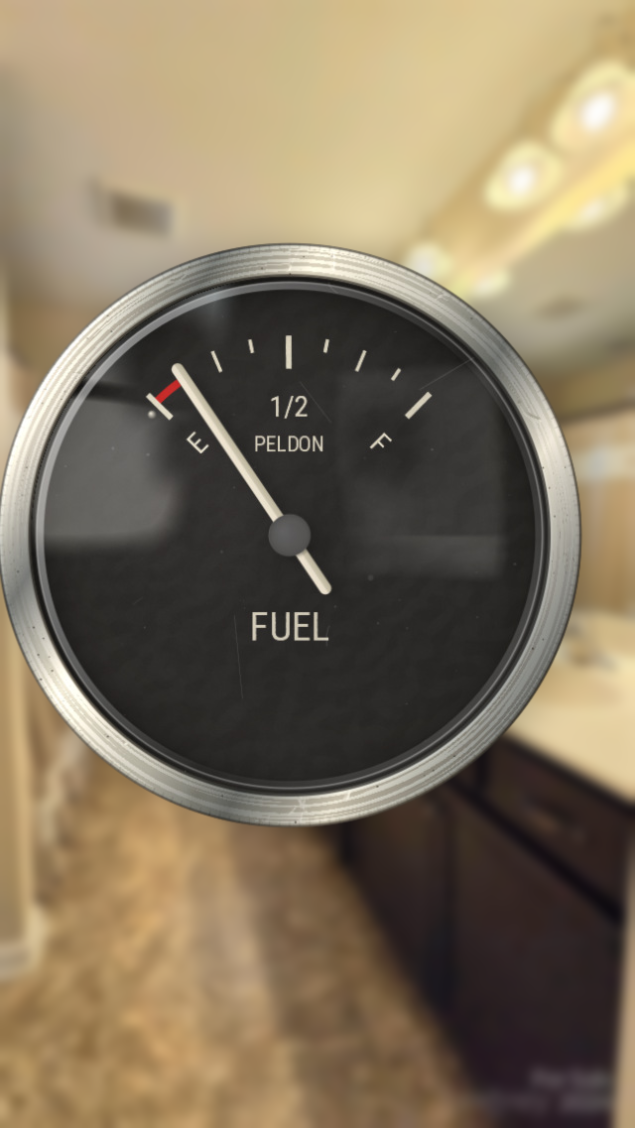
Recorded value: 0.125
